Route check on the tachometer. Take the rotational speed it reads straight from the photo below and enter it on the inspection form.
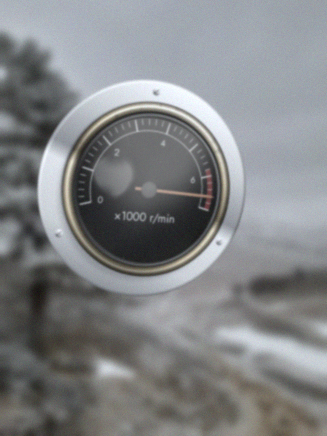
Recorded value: 6600 rpm
